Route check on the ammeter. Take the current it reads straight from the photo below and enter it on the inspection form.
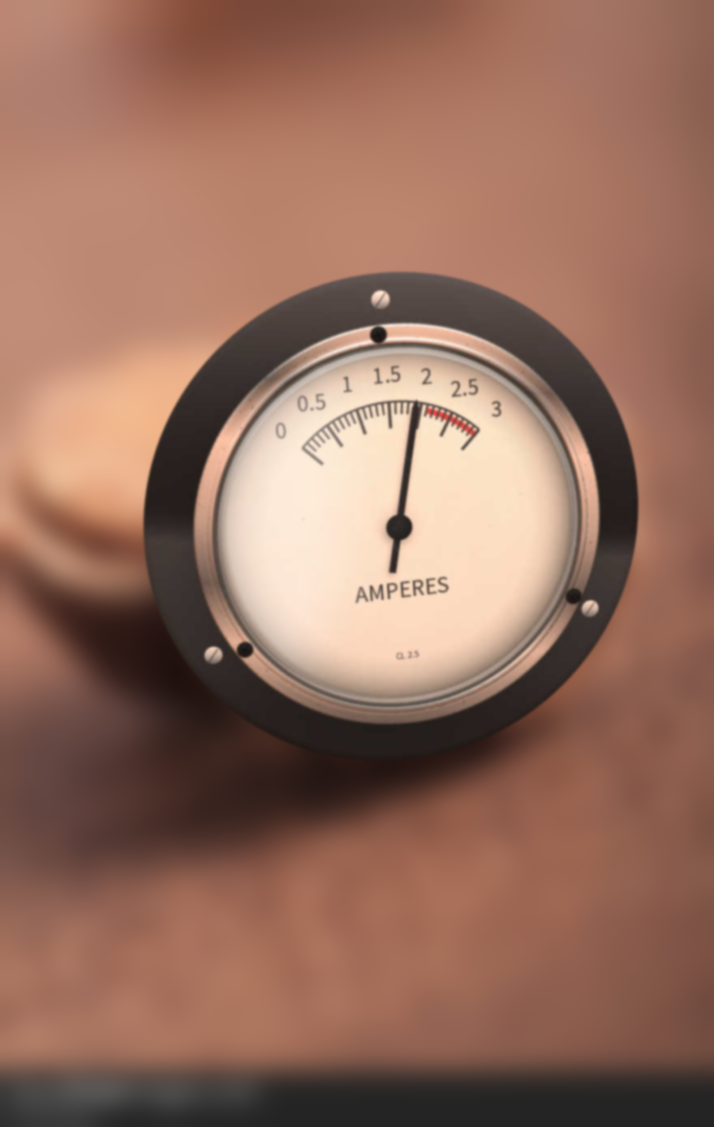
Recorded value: 1.9 A
